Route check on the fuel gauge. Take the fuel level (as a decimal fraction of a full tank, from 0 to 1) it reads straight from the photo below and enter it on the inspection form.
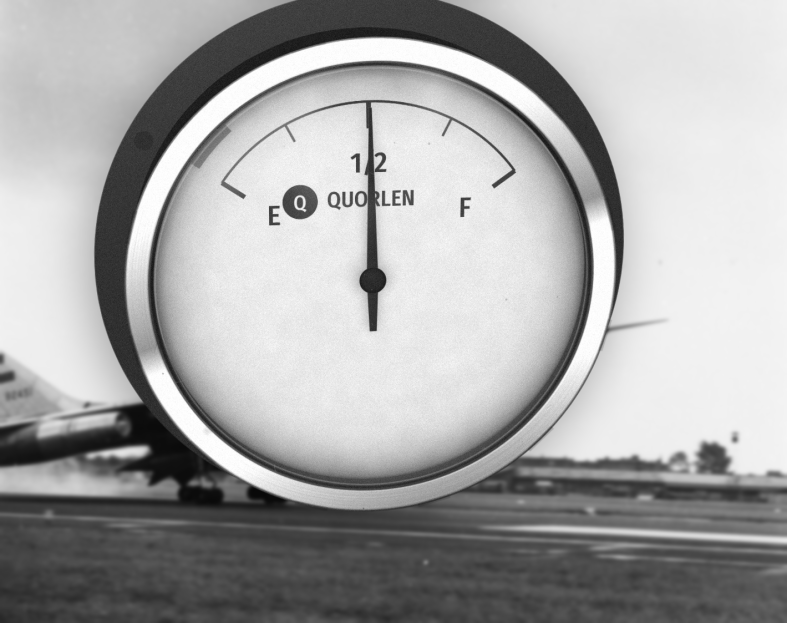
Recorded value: 0.5
